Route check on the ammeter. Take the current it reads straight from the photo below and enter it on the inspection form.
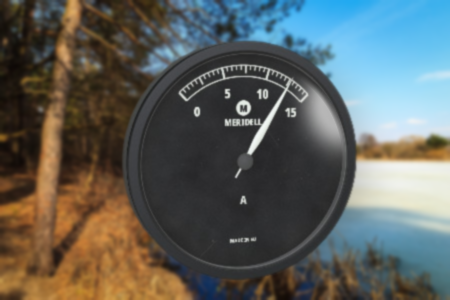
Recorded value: 12.5 A
